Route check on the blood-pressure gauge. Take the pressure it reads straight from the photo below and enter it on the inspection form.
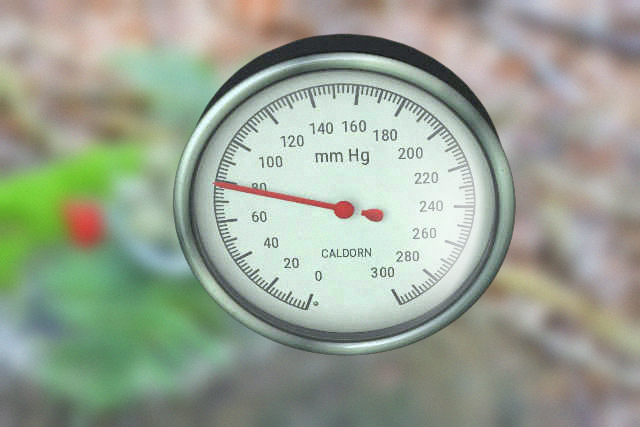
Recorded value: 80 mmHg
